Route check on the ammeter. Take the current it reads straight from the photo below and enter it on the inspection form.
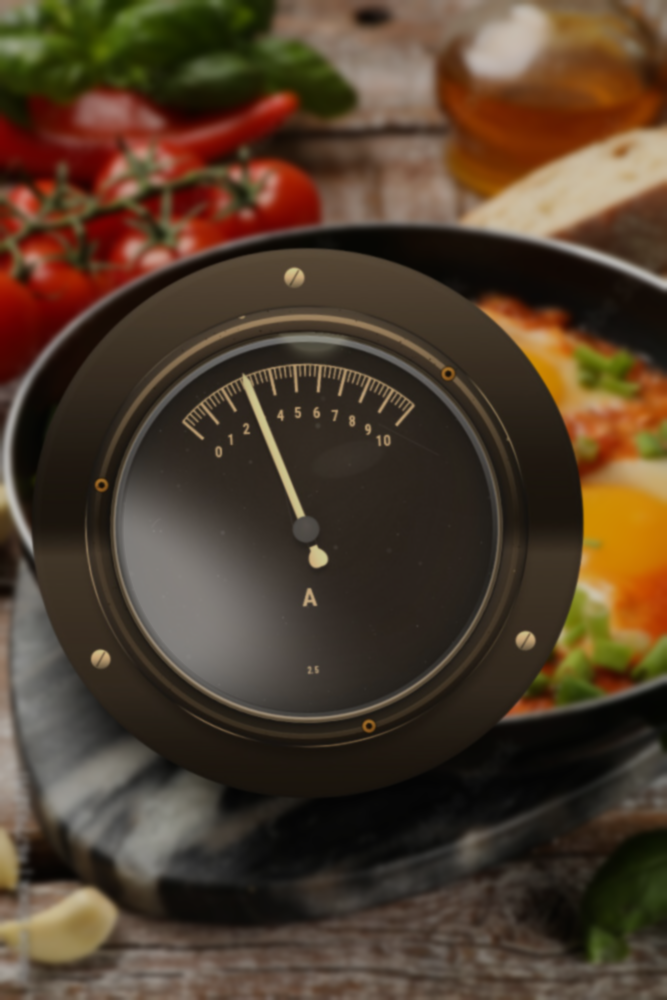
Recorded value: 3 A
